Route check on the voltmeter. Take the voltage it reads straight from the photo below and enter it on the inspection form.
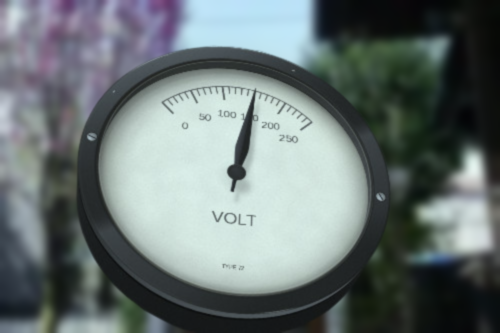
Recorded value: 150 V
